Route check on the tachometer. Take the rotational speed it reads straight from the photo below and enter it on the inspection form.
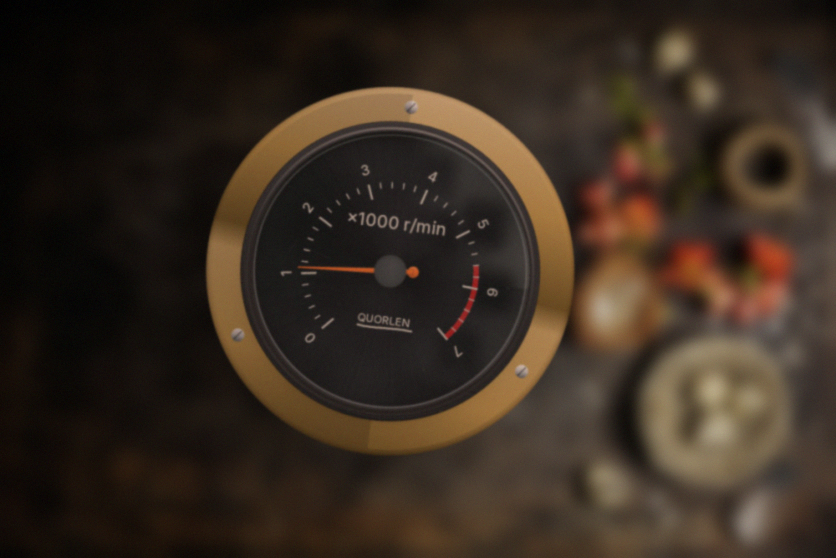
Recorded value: 1100 rpm
